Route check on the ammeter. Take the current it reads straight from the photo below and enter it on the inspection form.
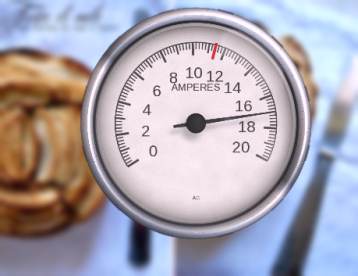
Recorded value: 17 A
